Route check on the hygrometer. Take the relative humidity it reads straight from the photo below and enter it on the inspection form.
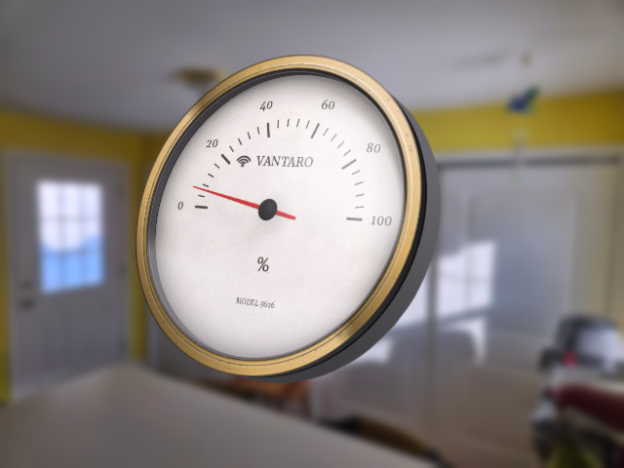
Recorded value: 6 %
